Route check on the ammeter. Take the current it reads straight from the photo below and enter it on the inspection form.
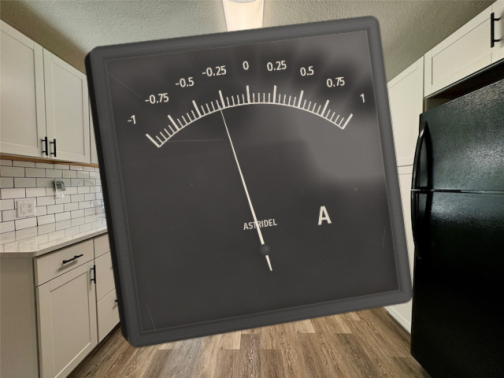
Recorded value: -0.3 A
